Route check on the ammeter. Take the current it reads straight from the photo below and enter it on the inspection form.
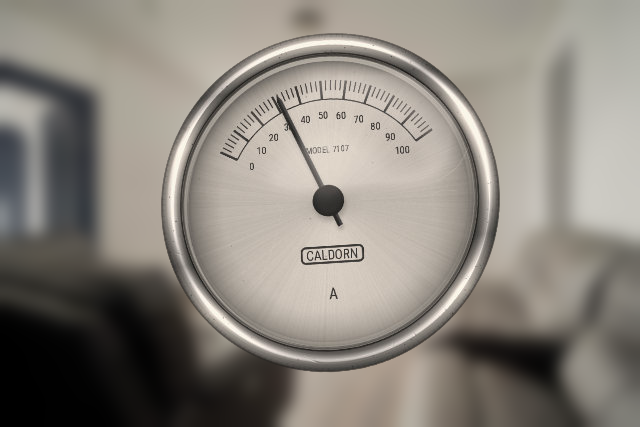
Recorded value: 32 A
